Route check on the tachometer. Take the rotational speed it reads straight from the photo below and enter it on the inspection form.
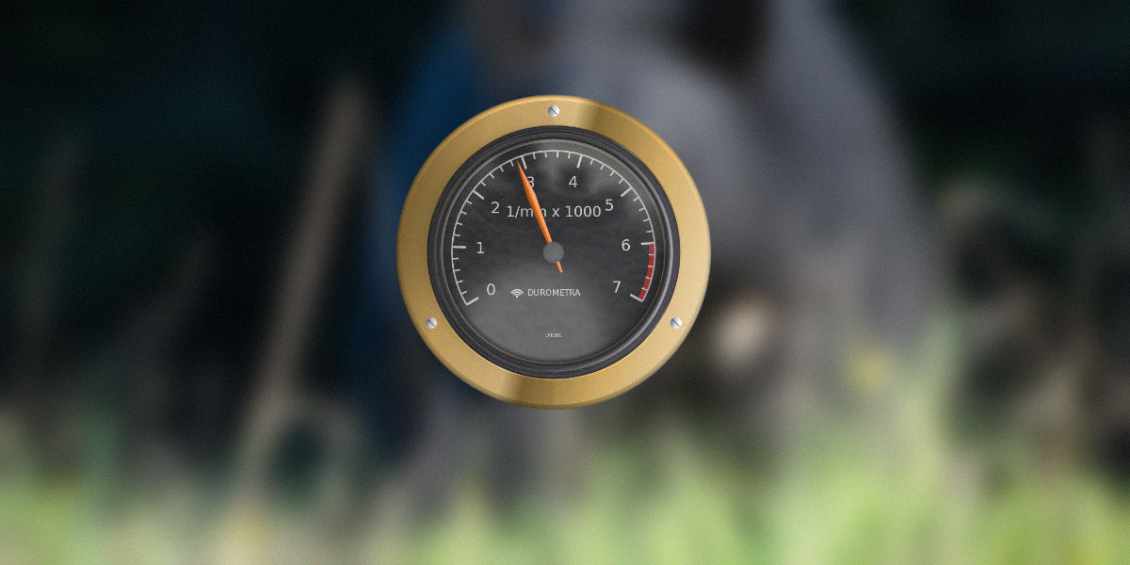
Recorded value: 2900 rpm
